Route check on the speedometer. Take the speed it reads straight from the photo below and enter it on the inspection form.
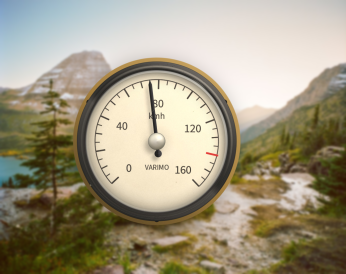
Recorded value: 75 km/h
